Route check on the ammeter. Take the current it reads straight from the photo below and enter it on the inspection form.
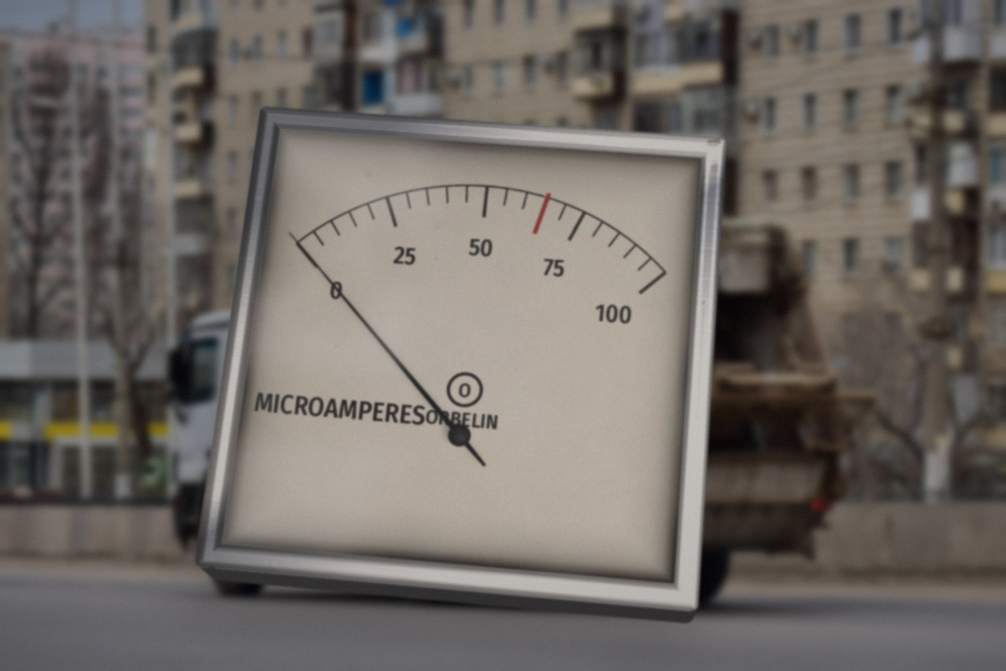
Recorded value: 0 µA
